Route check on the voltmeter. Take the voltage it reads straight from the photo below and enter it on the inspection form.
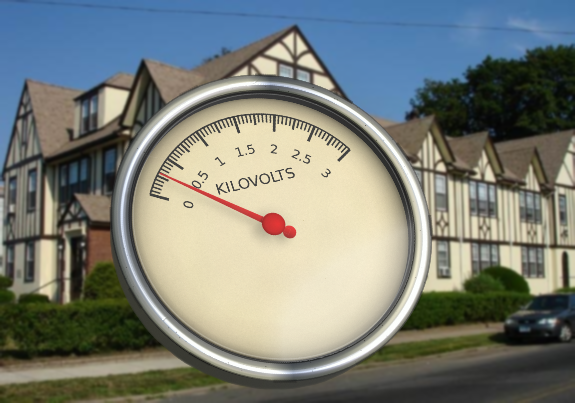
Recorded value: 0.25 kV
